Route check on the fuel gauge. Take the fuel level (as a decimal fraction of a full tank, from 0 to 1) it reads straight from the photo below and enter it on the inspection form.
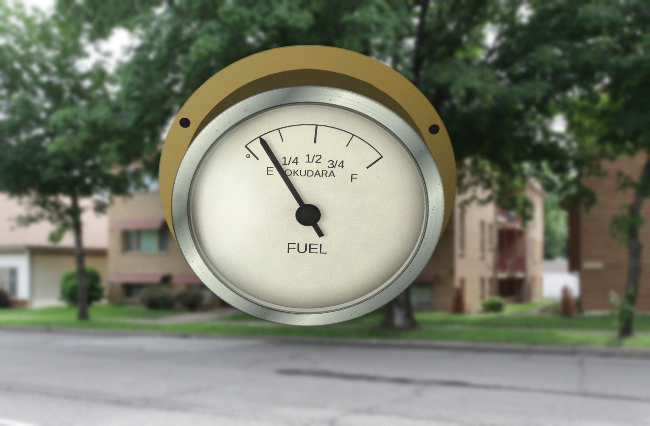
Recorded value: 0.125
